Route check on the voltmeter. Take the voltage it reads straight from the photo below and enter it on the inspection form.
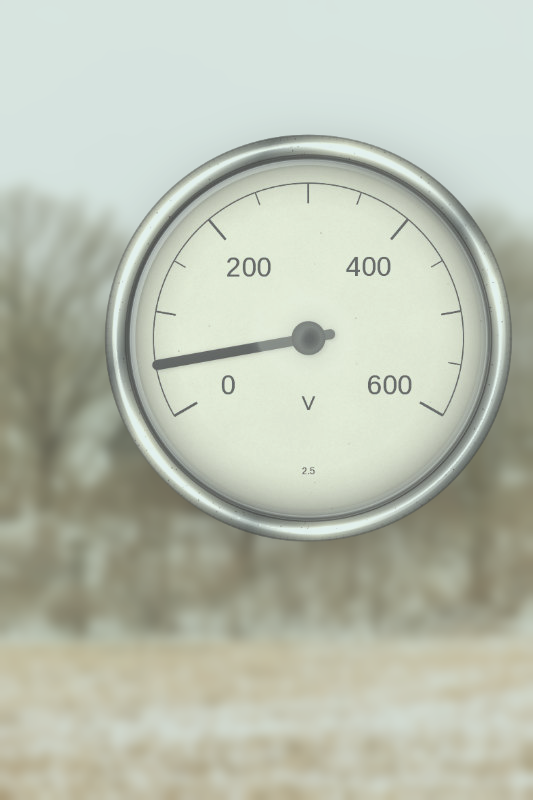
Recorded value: 50 V
